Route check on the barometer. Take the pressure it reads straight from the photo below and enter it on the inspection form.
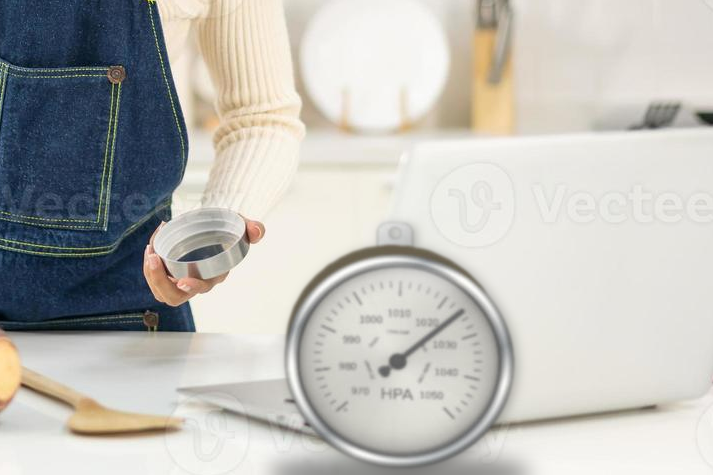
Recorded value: 1024 hPa
